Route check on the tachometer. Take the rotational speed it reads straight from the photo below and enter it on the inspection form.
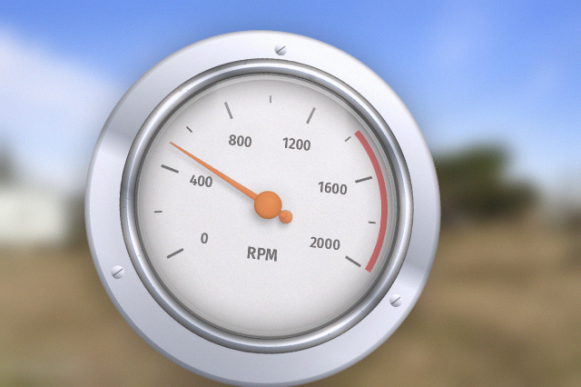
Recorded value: 500 rpm
